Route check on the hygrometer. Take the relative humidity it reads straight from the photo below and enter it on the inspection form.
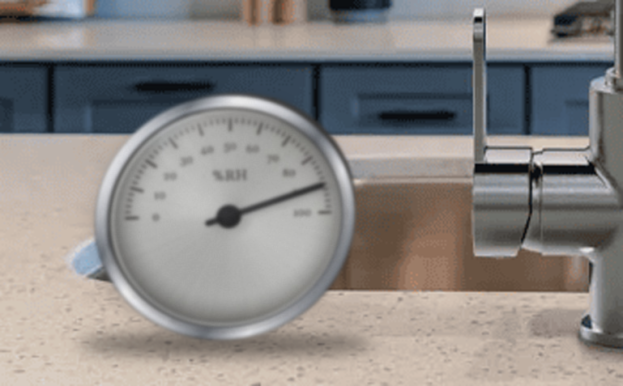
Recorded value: 90 %
